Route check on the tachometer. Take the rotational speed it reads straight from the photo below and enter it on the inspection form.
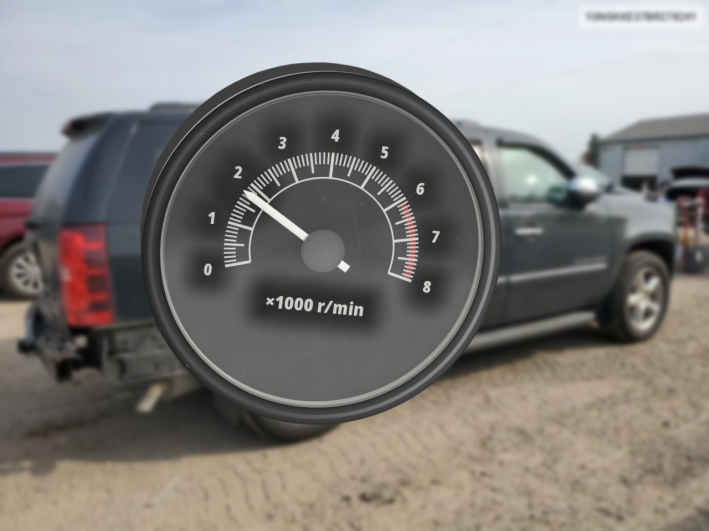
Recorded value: 1800 rpm
